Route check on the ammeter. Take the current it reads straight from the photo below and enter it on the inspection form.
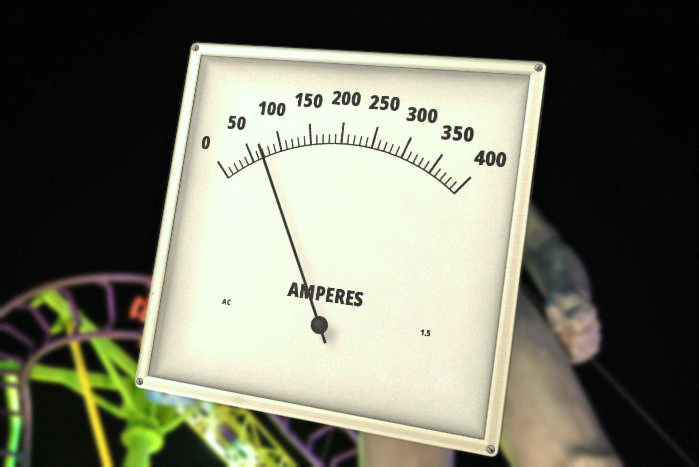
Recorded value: 70 A
